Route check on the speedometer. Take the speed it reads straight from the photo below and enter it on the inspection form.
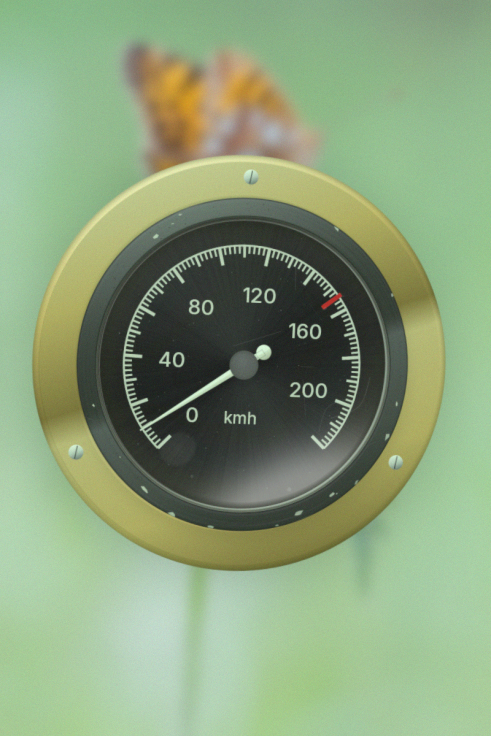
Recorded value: 10 km/h
